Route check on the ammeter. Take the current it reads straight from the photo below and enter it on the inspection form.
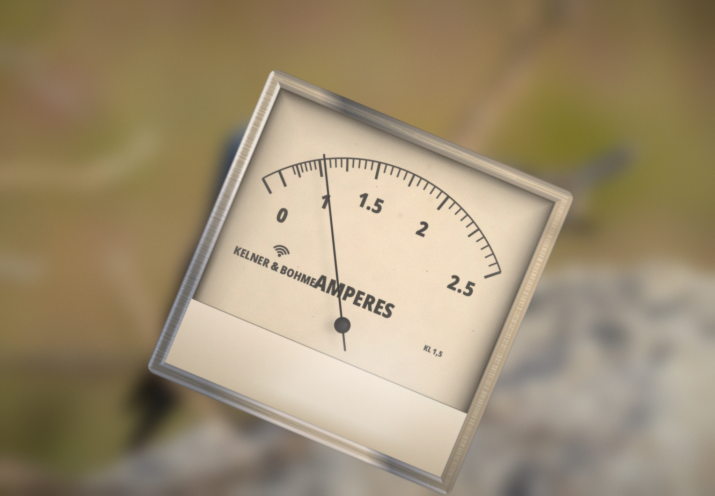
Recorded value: 1.05 A
